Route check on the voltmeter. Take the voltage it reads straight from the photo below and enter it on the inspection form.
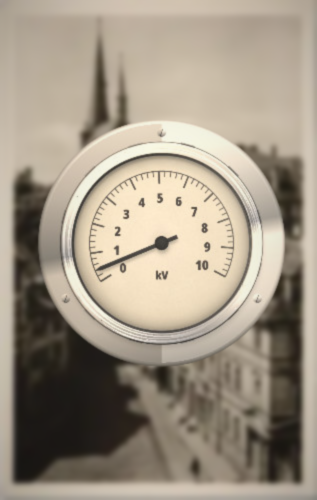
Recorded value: 0.4 kV
